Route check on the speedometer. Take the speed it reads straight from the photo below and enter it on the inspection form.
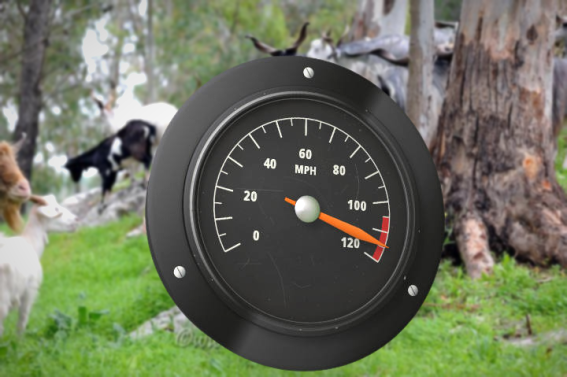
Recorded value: 115 mph
